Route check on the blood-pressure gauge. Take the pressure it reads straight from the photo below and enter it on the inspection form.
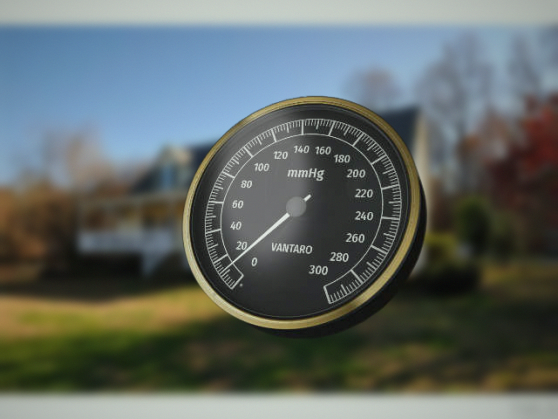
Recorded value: 10 mmHg
